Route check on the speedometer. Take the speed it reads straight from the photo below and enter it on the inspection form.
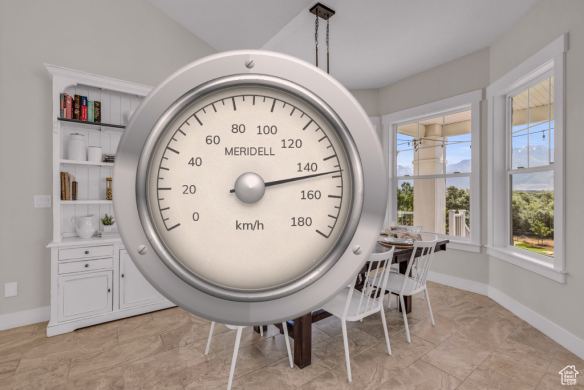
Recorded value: 147.5 km/h
